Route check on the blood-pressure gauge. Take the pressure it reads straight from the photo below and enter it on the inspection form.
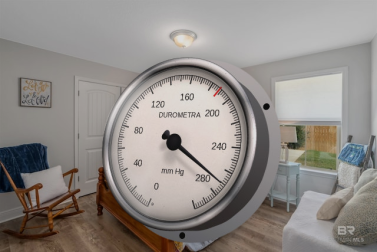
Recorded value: 270 mmHg
